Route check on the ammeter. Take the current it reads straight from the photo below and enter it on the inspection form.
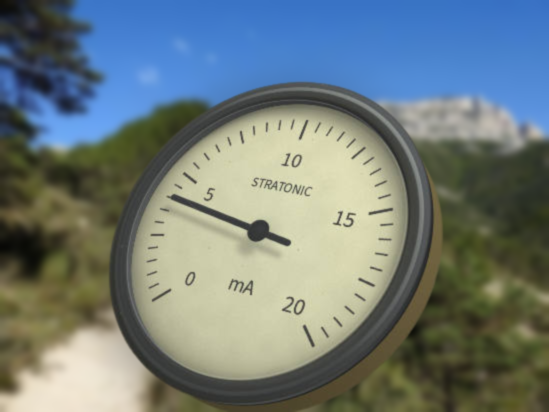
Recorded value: 4 mA
